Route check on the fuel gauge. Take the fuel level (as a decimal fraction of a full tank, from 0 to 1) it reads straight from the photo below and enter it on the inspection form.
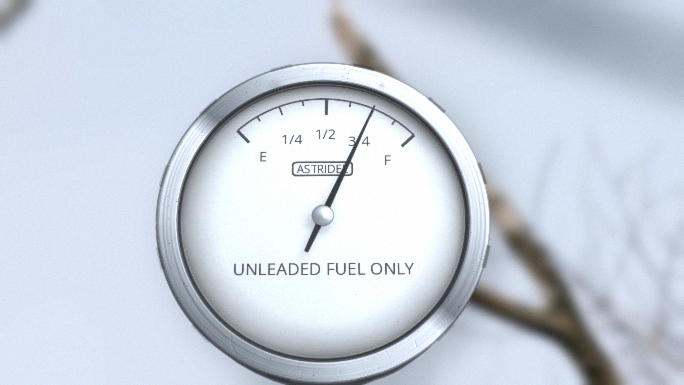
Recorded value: 0.75
